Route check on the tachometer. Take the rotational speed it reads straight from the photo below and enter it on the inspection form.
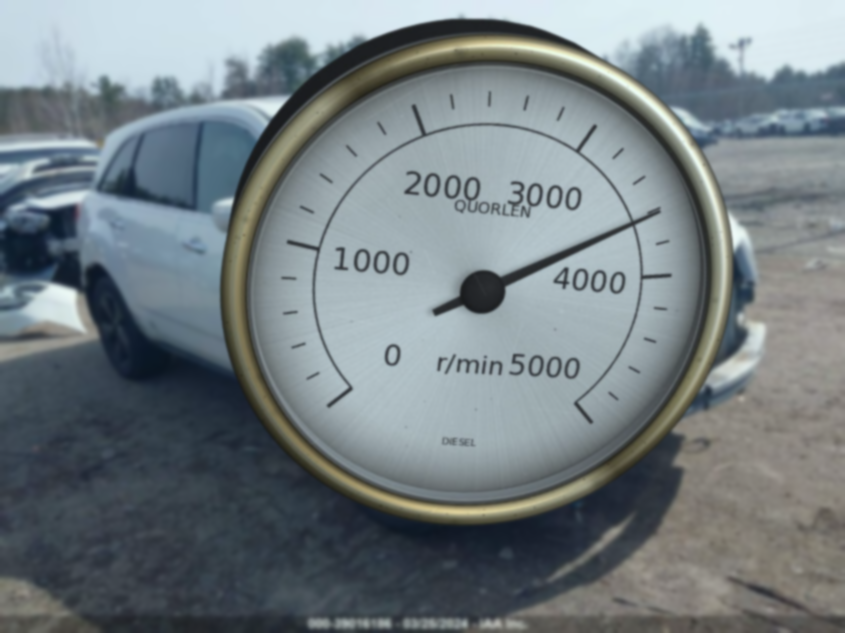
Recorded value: 3600 rpm
